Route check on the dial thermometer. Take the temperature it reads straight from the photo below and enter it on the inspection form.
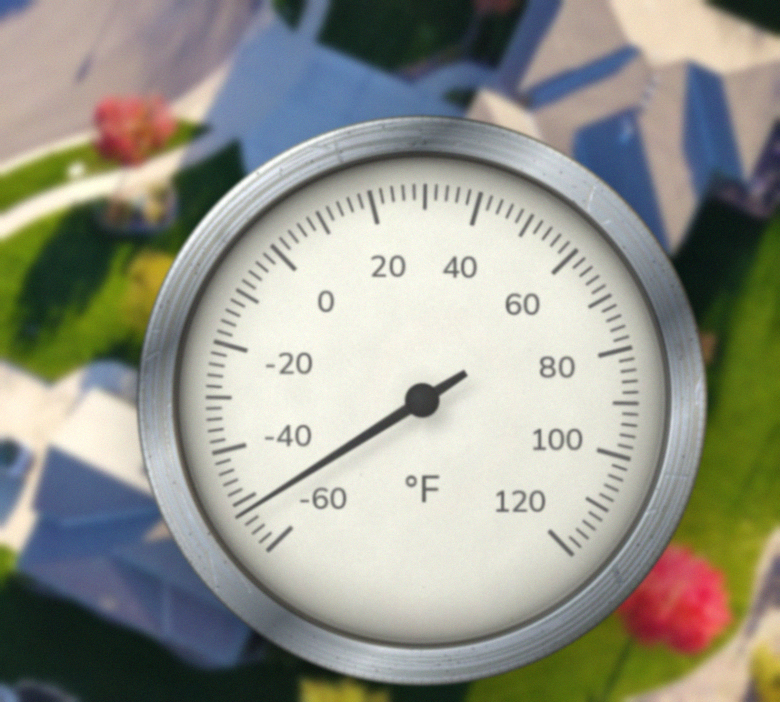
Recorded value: -52 °F
